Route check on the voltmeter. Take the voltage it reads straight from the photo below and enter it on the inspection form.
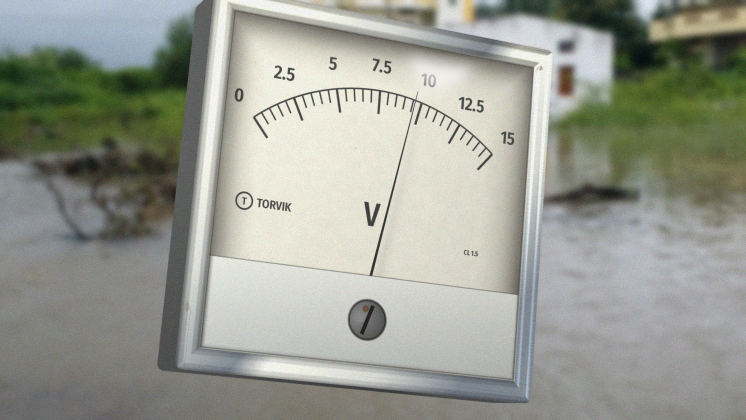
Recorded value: 9.5 V
